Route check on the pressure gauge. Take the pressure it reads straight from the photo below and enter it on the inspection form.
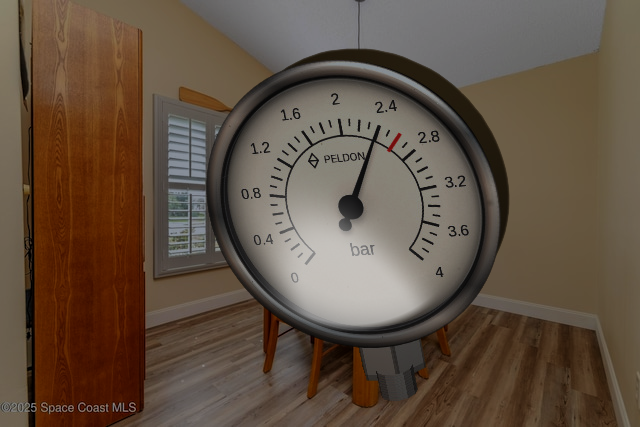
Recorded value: 2.4 bar
